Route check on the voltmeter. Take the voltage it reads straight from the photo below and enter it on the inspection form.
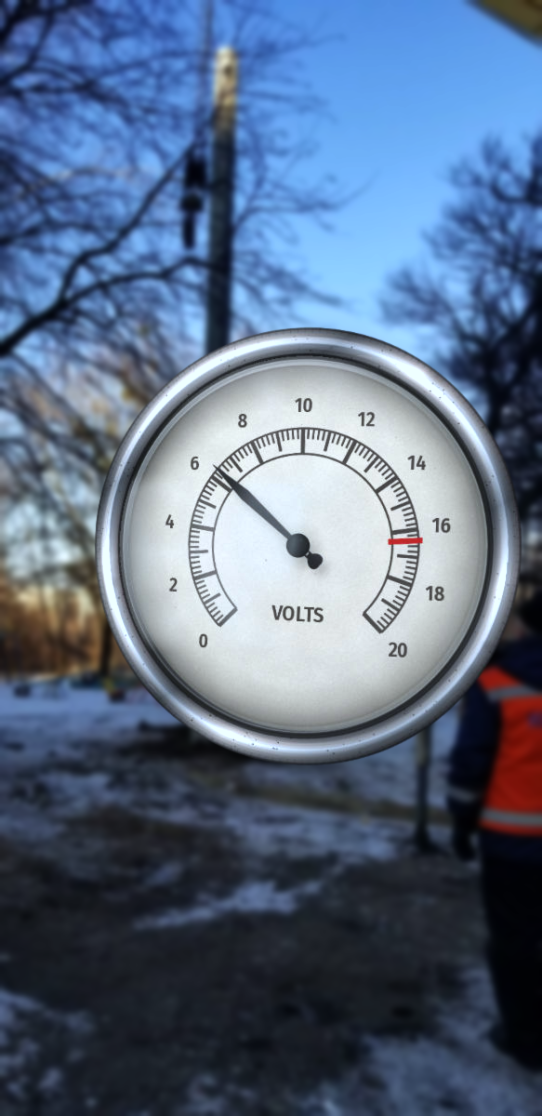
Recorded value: 6.4 V
